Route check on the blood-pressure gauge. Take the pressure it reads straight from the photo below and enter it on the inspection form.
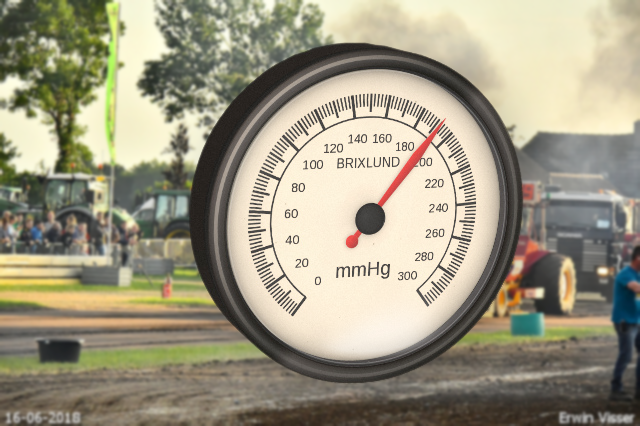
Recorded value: 190 mmHg
